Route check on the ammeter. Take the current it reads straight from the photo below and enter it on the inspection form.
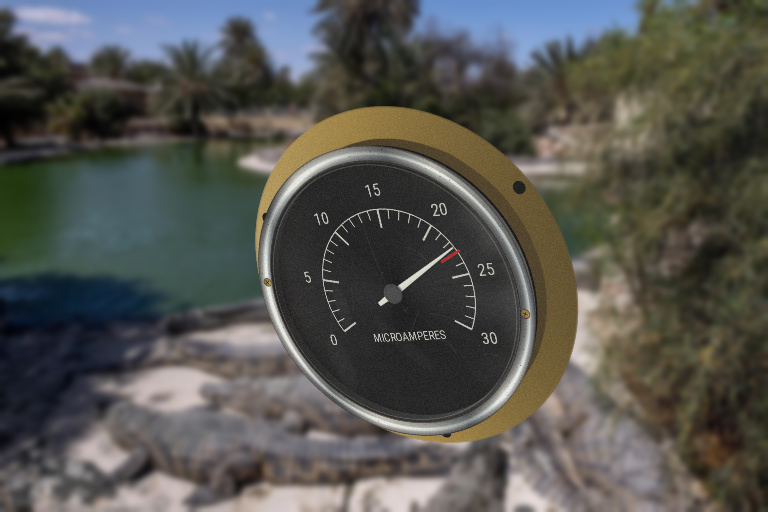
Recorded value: 22.5 µA
